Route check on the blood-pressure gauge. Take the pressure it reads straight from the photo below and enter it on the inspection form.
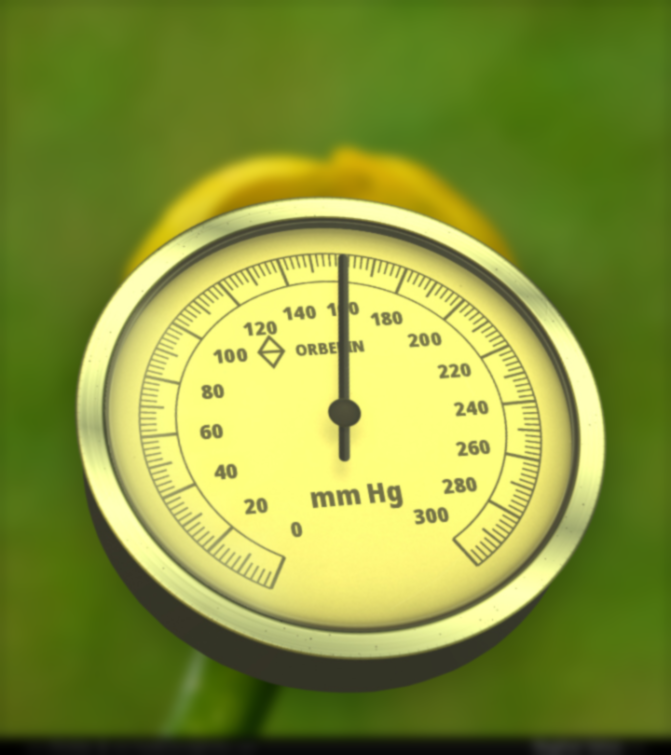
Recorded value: 160 mmHg
